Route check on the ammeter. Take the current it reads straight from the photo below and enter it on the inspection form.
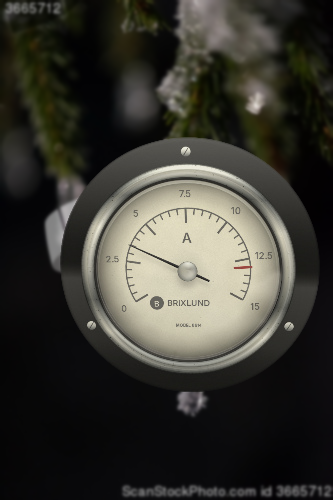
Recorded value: 3.5 A
